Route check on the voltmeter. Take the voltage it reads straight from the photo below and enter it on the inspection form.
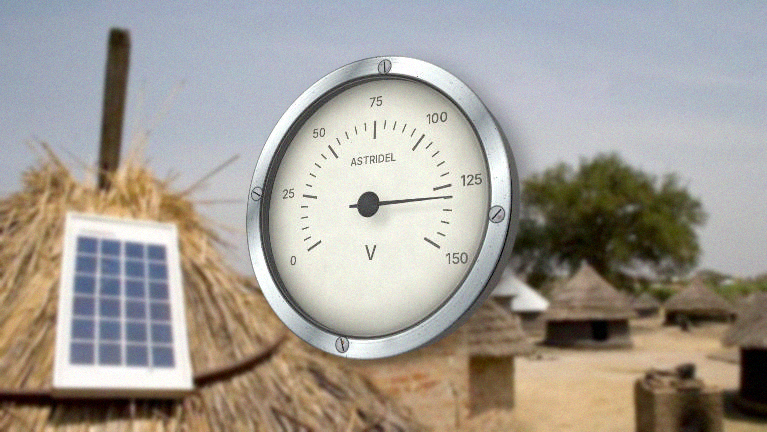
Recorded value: 130 V
